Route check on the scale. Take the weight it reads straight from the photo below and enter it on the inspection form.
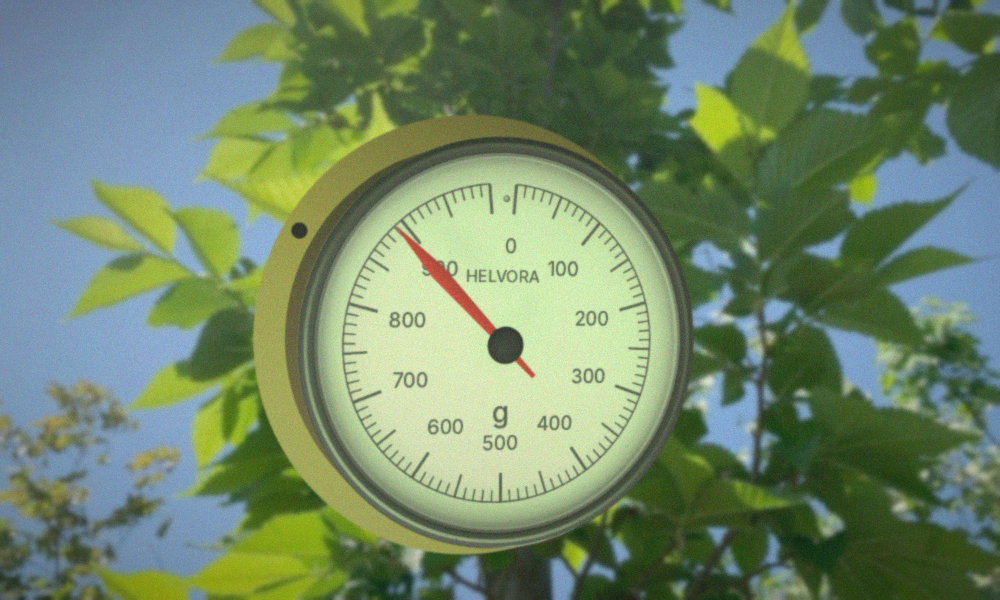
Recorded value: 890 g
